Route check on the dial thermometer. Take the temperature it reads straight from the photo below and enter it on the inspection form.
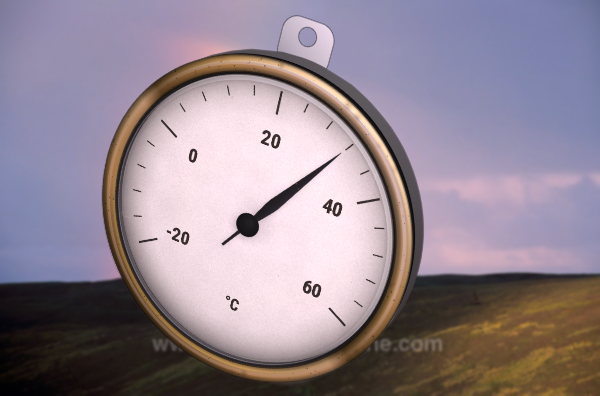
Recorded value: 32 °C
